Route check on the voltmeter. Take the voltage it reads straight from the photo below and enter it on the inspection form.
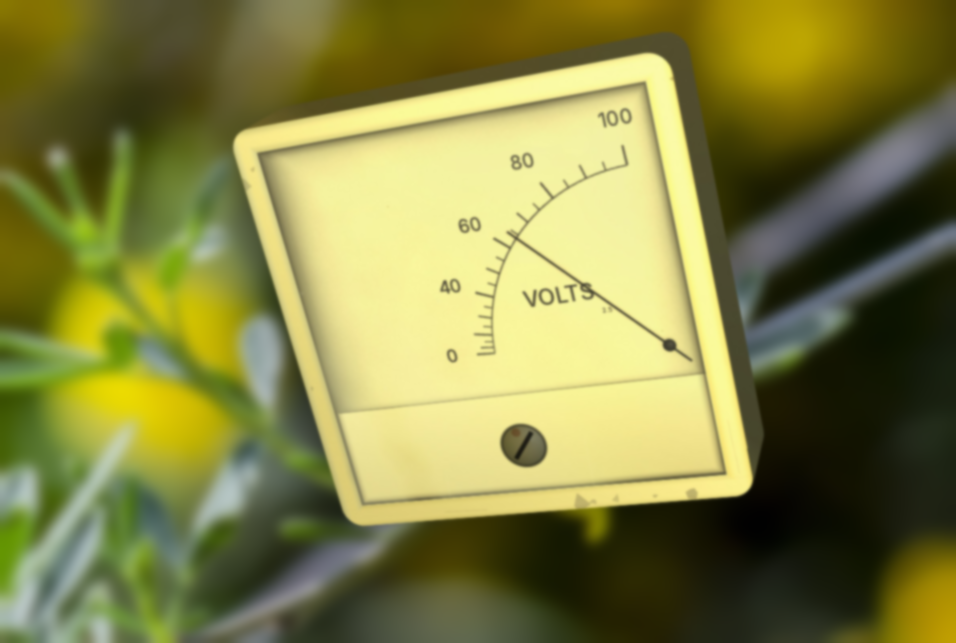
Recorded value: 65 V
